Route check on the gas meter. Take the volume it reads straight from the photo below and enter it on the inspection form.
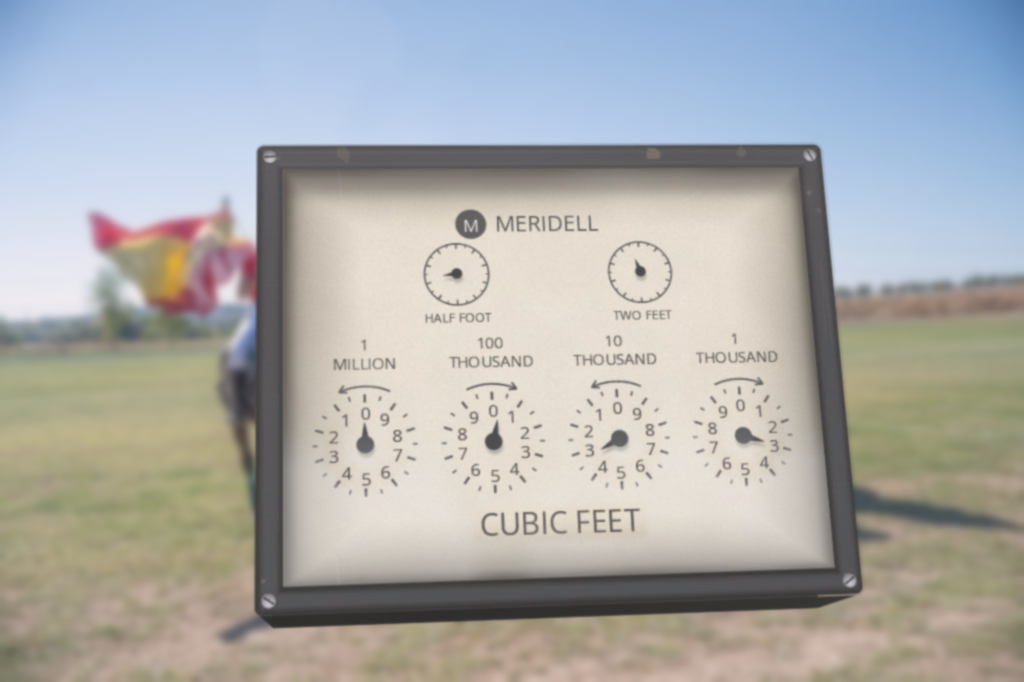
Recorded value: 3300 ft³
